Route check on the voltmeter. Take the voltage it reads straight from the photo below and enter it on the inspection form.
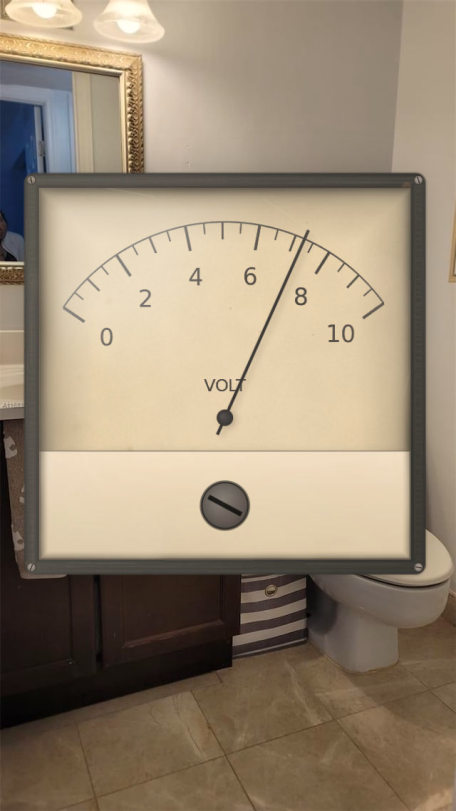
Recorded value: 7.25 V
